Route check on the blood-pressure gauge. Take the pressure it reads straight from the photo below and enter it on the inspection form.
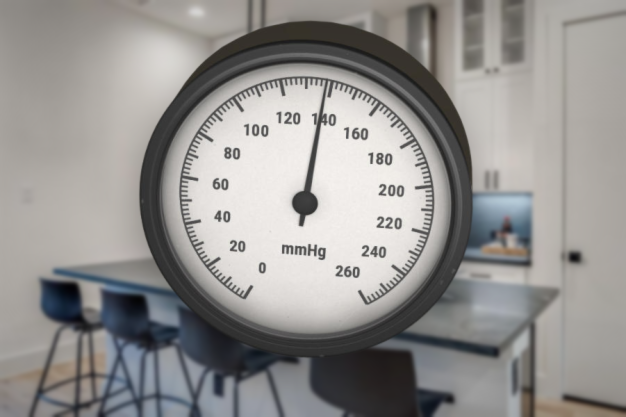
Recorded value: 138 mmHg
